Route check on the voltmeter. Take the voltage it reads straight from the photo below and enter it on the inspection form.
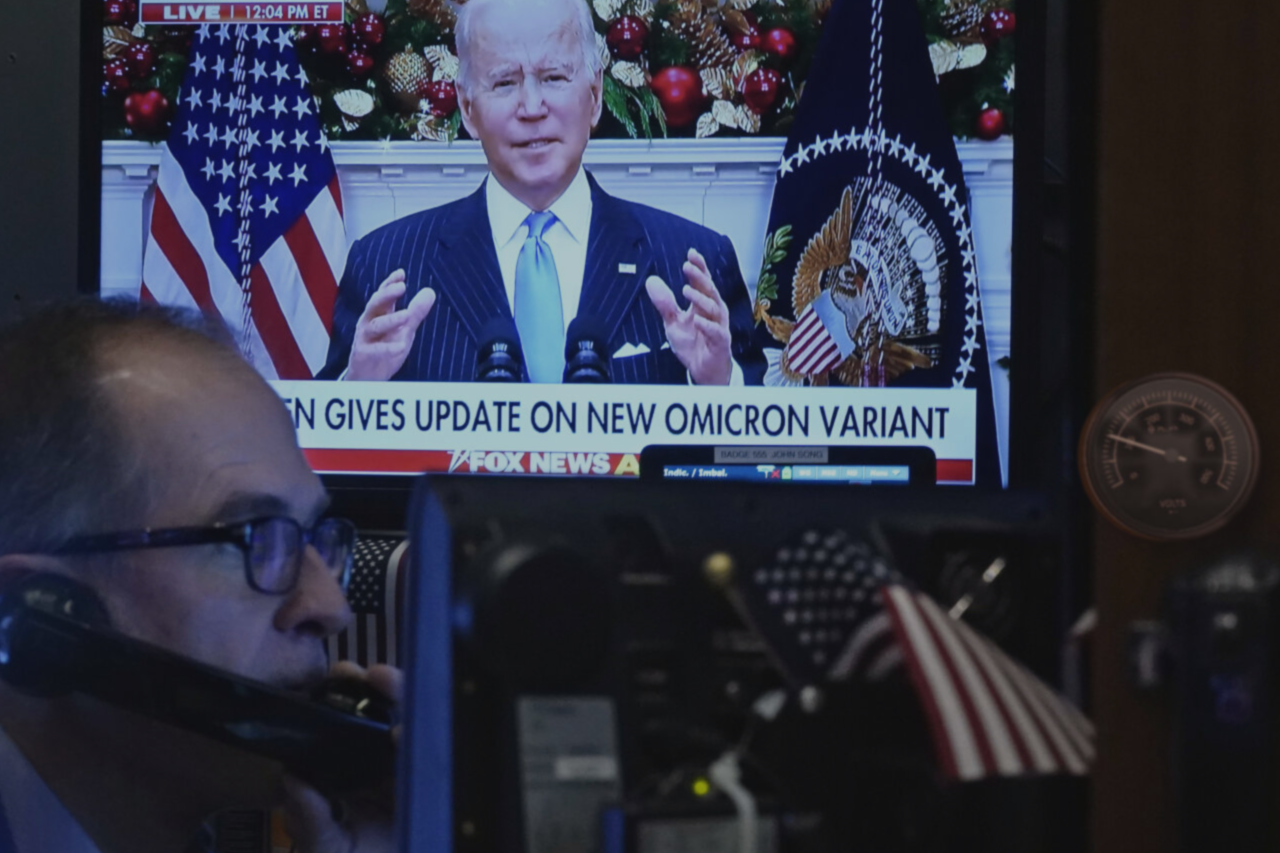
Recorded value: 100 V
